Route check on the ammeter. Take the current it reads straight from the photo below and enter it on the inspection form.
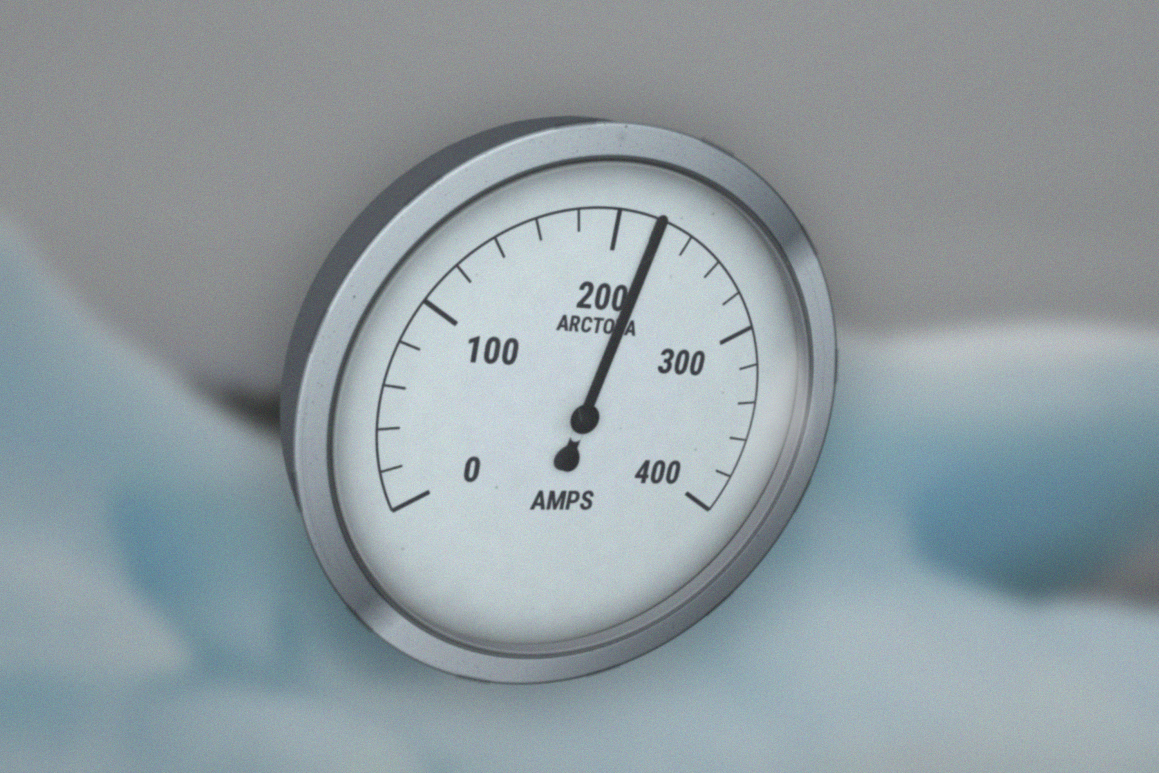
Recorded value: 220 A
